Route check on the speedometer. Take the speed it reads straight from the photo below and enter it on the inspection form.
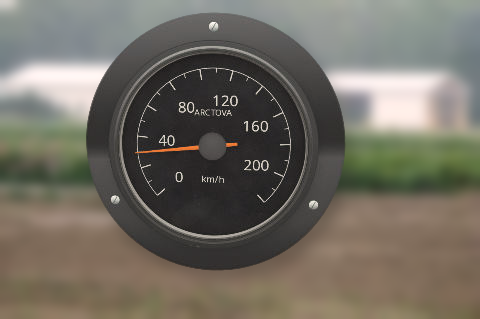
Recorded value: 30 km/h
